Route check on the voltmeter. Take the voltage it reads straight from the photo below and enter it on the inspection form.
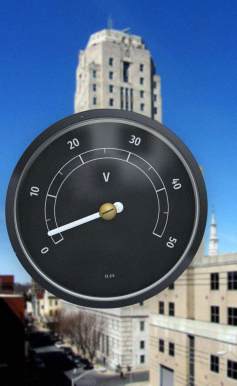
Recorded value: 2.5 V
